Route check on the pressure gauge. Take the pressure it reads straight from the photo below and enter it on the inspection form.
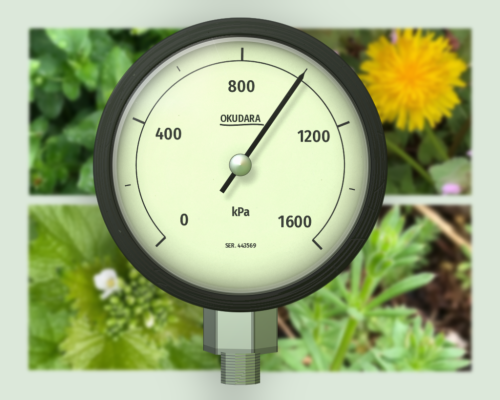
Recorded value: 1000 kPa
